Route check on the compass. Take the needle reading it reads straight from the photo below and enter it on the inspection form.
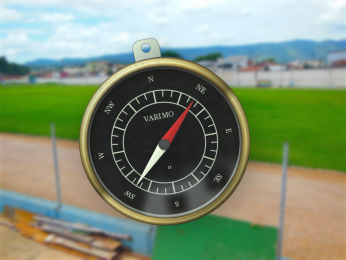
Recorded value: 45 °
